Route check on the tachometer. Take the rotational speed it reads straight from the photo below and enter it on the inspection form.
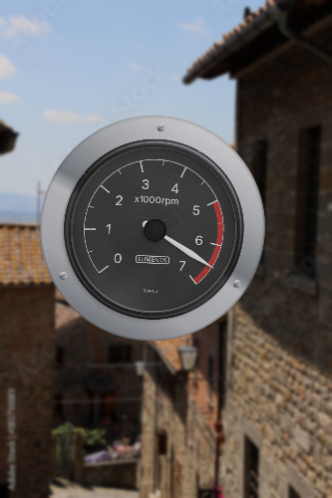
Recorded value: 6500 rpm
